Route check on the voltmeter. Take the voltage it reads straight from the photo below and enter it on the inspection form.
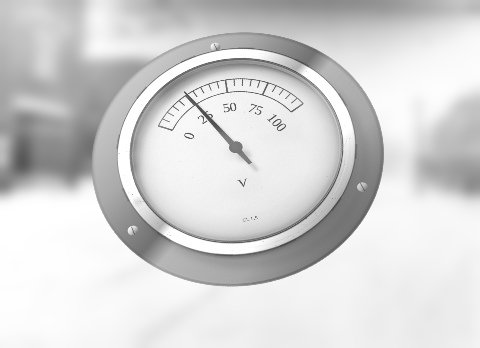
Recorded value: 25 V
